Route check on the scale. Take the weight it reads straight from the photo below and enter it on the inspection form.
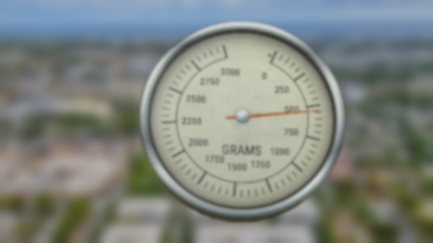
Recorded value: 550 g
